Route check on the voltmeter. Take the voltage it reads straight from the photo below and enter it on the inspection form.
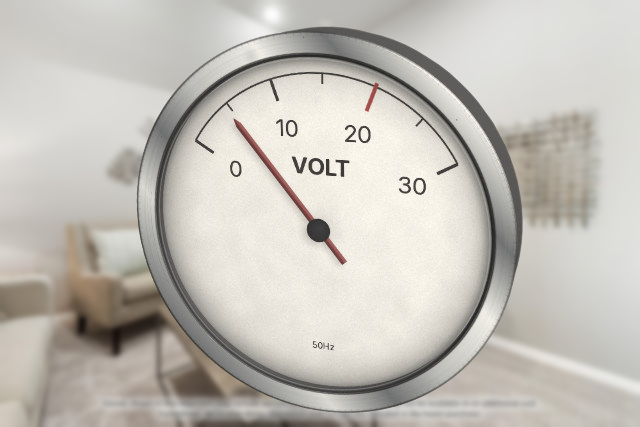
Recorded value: 5 V
